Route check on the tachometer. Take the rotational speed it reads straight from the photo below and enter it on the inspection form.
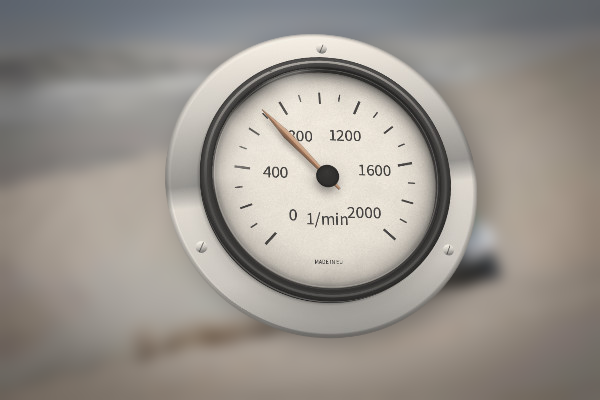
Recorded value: 700 rpm
